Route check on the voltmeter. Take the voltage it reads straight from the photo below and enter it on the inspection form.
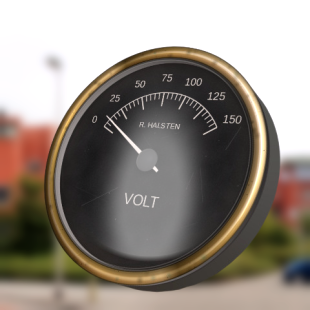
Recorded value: 10 V
